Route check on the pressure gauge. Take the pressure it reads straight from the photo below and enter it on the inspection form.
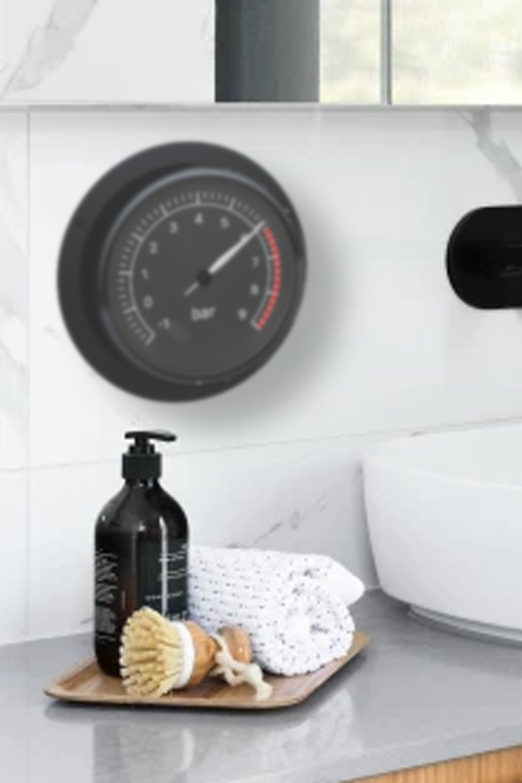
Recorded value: 6 bar
